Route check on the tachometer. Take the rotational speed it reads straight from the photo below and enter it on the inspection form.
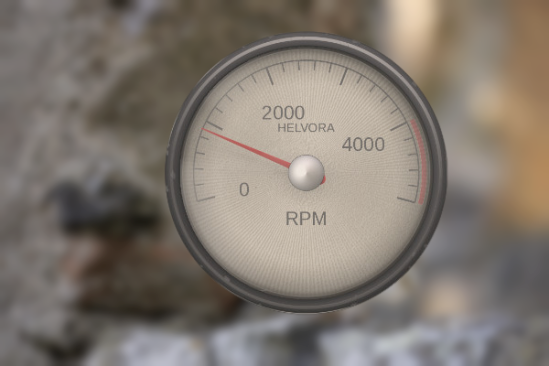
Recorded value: 900 rpm
